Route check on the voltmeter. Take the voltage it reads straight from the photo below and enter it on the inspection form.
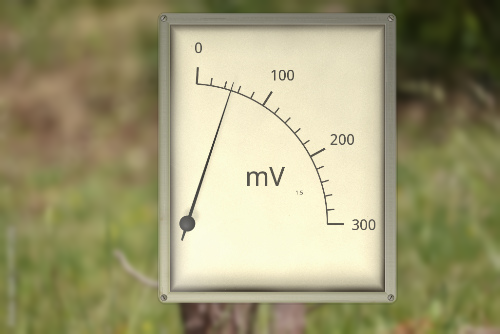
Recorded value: 50 mV
